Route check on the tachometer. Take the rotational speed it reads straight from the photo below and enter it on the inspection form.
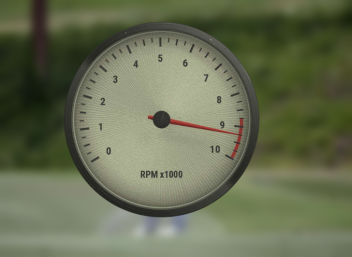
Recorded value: 9250 rpm
